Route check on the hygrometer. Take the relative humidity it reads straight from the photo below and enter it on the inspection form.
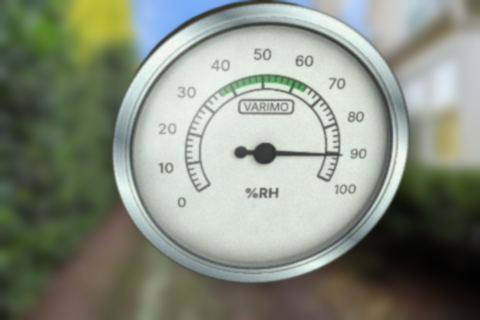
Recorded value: 90 %
